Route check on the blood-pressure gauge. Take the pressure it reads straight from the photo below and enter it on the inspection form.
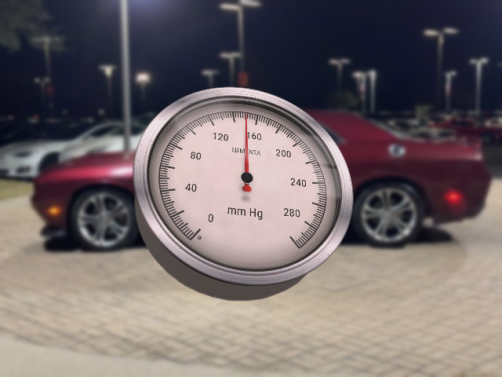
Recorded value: 150 mmHg
